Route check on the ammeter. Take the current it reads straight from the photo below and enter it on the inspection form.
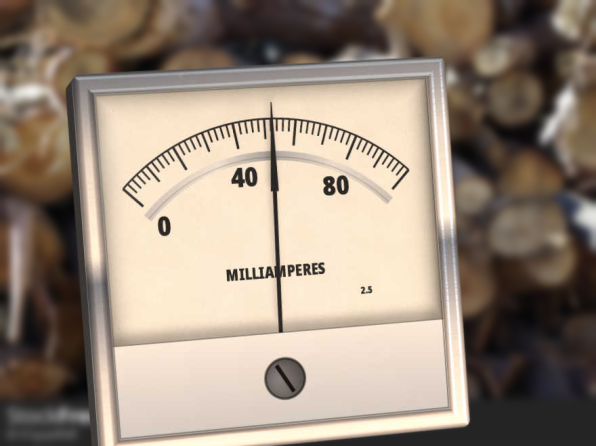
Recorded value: 52 mA
